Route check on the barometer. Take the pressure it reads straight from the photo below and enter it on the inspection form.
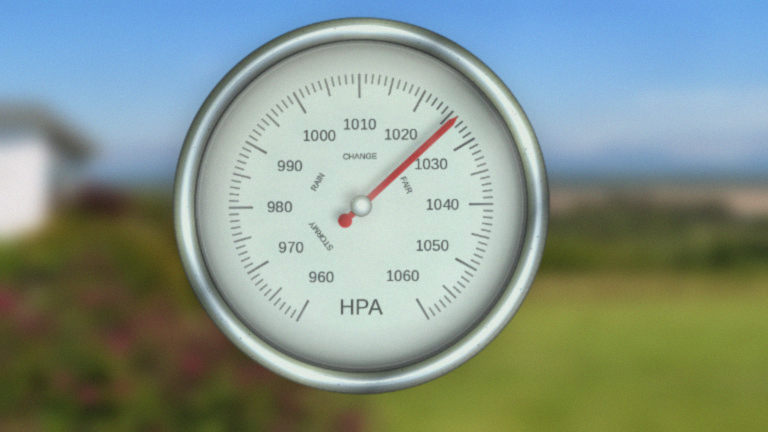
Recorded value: 1026 hPa
